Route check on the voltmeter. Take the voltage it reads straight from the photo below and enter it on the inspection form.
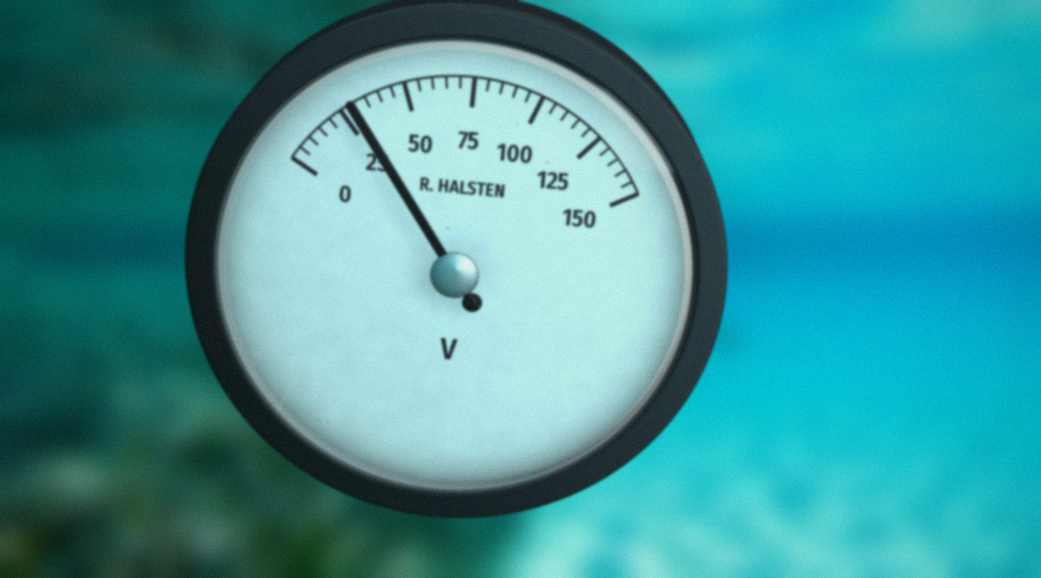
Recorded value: 30 V
